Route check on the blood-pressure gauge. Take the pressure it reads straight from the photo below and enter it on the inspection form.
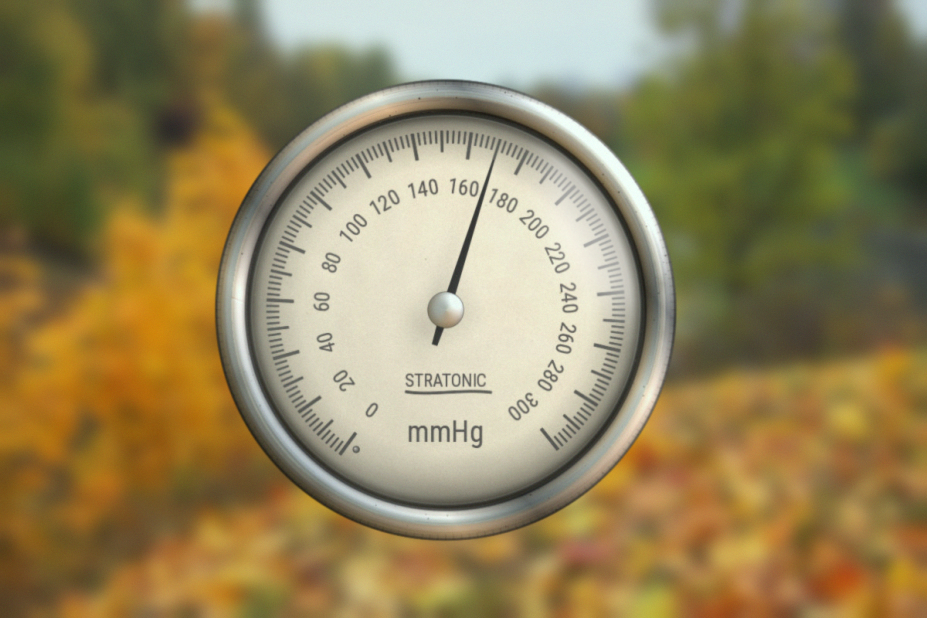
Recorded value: 170 mmHg
